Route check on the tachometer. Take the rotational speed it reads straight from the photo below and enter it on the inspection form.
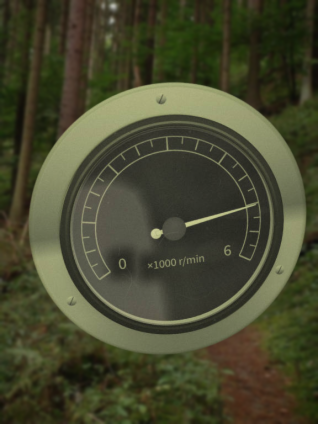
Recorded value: 5000 rpm
